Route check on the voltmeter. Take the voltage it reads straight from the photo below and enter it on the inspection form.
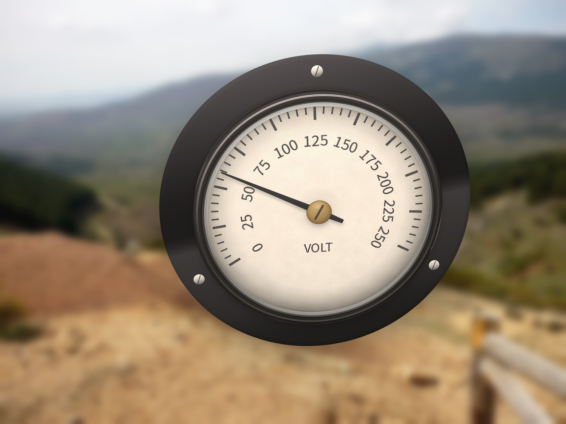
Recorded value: 60 V
